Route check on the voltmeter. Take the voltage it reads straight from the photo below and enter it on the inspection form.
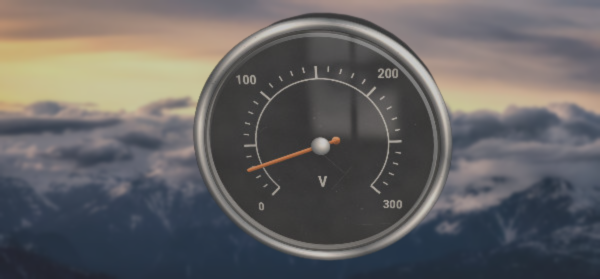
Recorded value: 30 V
